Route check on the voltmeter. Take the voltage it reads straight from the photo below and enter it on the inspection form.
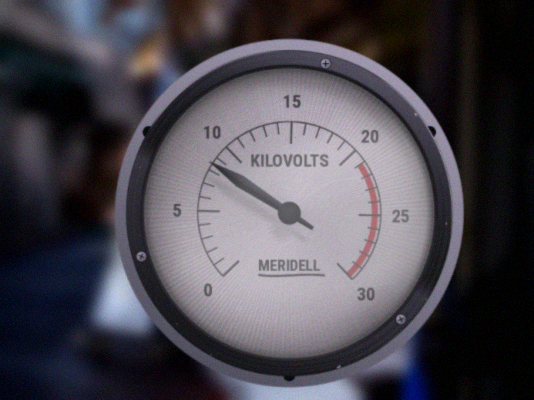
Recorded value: 8.5 kV
